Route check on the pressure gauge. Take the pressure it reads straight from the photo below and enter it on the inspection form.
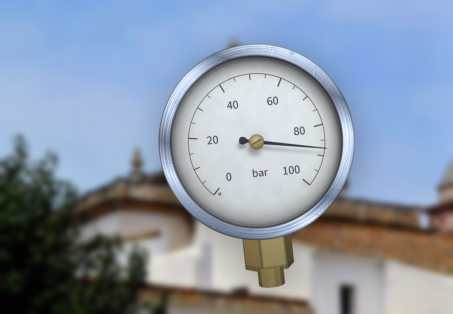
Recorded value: 87.5 bar
